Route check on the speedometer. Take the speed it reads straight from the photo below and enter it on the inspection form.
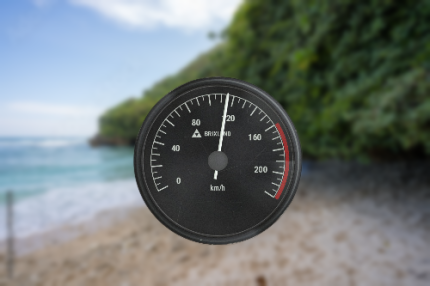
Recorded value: 115 km/h
